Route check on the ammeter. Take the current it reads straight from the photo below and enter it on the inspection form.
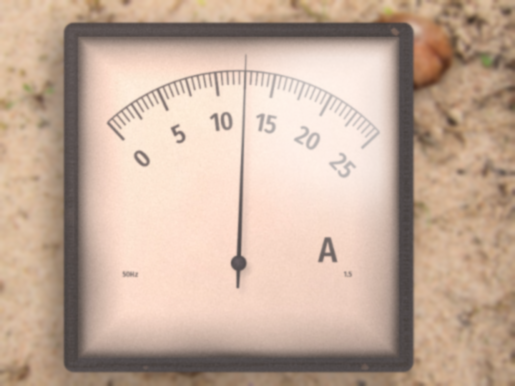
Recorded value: 12.5 A
